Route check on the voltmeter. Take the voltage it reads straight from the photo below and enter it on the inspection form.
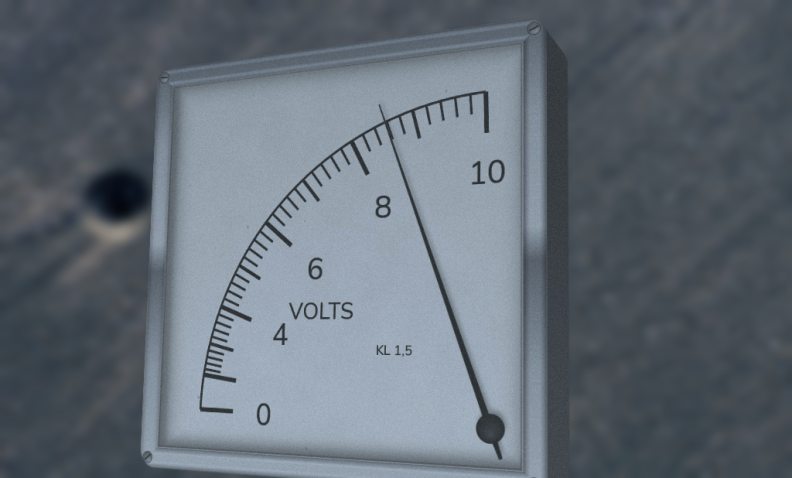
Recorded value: 8.6 V
